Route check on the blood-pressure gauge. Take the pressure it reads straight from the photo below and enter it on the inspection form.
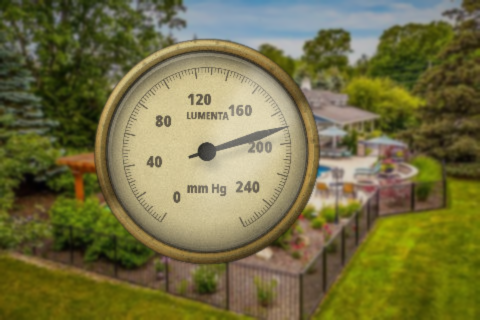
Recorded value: 190 mmHg
